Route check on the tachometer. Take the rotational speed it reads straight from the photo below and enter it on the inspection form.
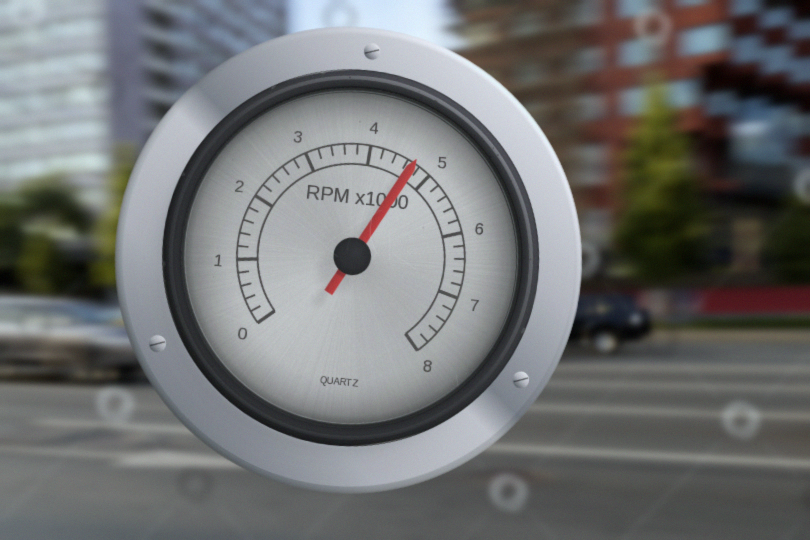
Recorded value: 4700 rpm
